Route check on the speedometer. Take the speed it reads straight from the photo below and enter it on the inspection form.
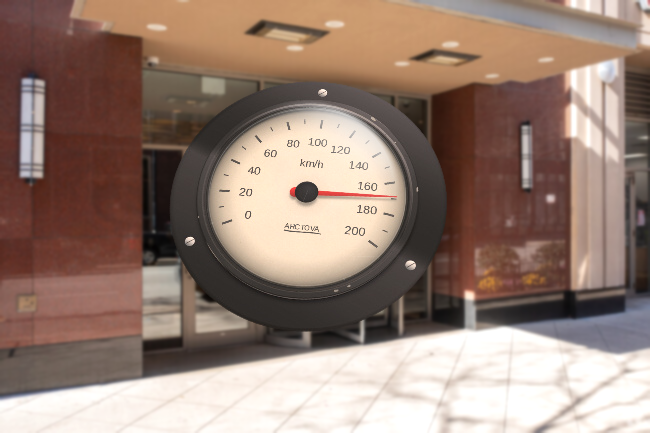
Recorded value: 170 km/h
